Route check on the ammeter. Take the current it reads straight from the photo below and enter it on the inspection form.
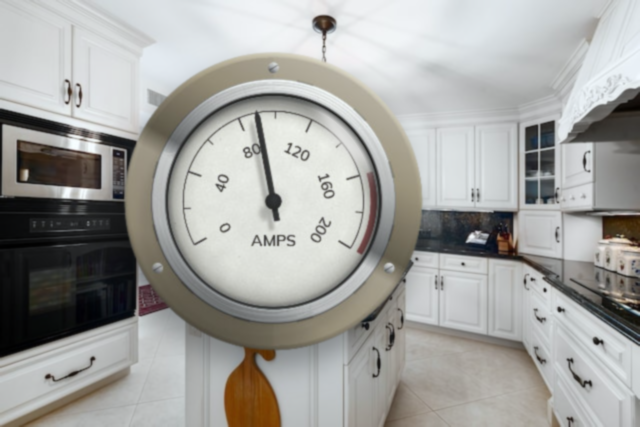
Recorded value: 90 A
